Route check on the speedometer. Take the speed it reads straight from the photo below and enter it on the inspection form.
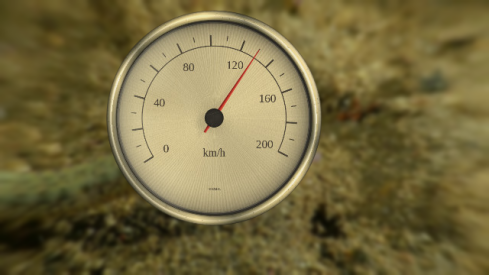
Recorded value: 130 km/h
